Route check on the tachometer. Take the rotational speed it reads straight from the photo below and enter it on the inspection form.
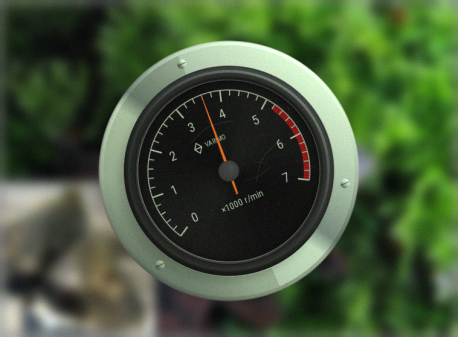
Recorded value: 3600 rpm
